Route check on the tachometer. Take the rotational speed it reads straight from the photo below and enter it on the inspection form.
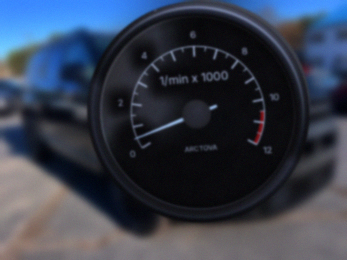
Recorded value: 500 rpm
